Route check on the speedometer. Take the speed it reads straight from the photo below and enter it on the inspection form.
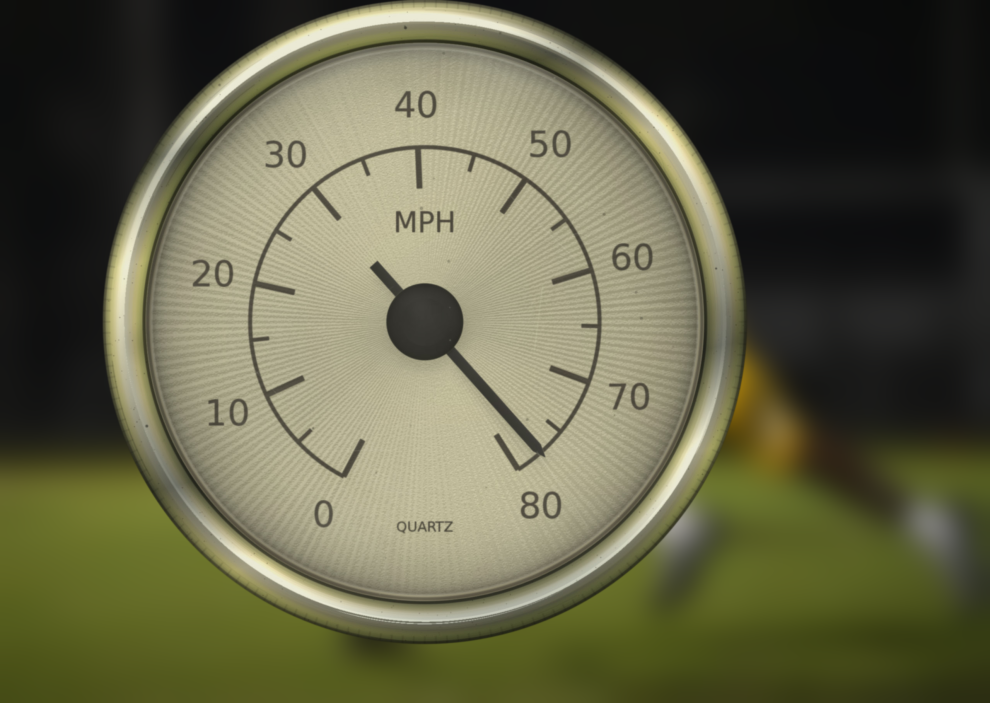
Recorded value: 77.5 mph
